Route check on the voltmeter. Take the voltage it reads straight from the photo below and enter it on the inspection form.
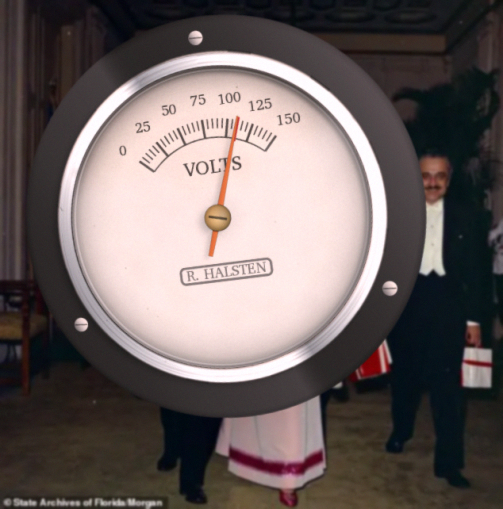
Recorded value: 110 V
